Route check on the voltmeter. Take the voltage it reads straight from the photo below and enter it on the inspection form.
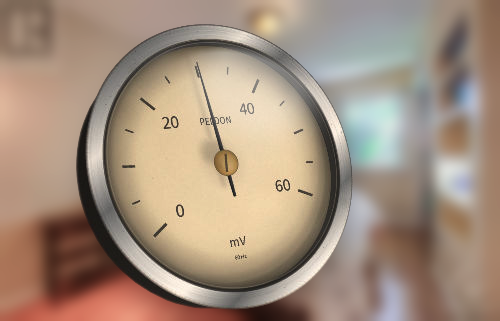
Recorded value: 30 mV
